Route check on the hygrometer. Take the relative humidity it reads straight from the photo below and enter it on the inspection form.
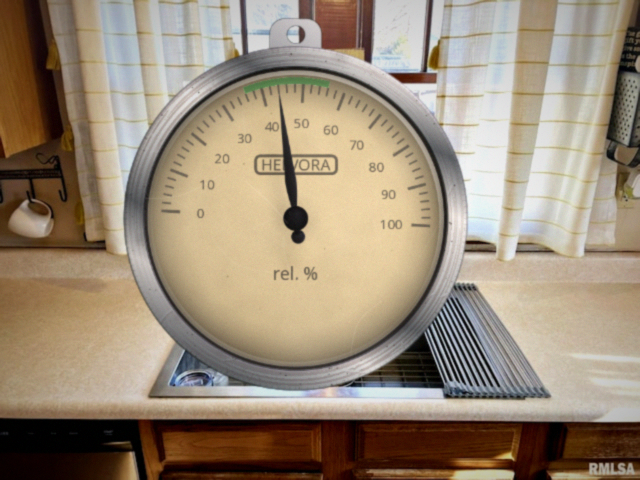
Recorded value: 44 %
